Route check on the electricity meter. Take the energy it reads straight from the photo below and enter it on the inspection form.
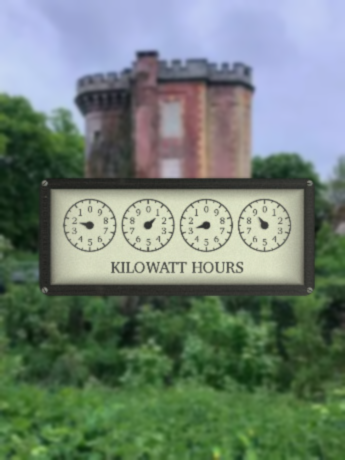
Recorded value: 2129 kWh
